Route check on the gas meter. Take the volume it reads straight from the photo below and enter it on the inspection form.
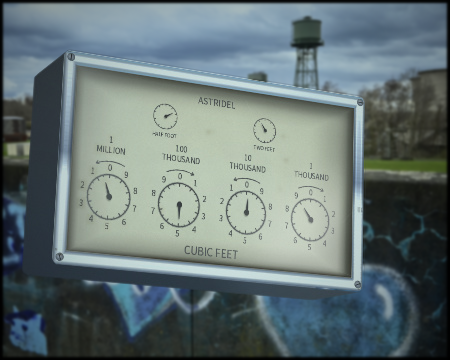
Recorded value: 49900 ft³
